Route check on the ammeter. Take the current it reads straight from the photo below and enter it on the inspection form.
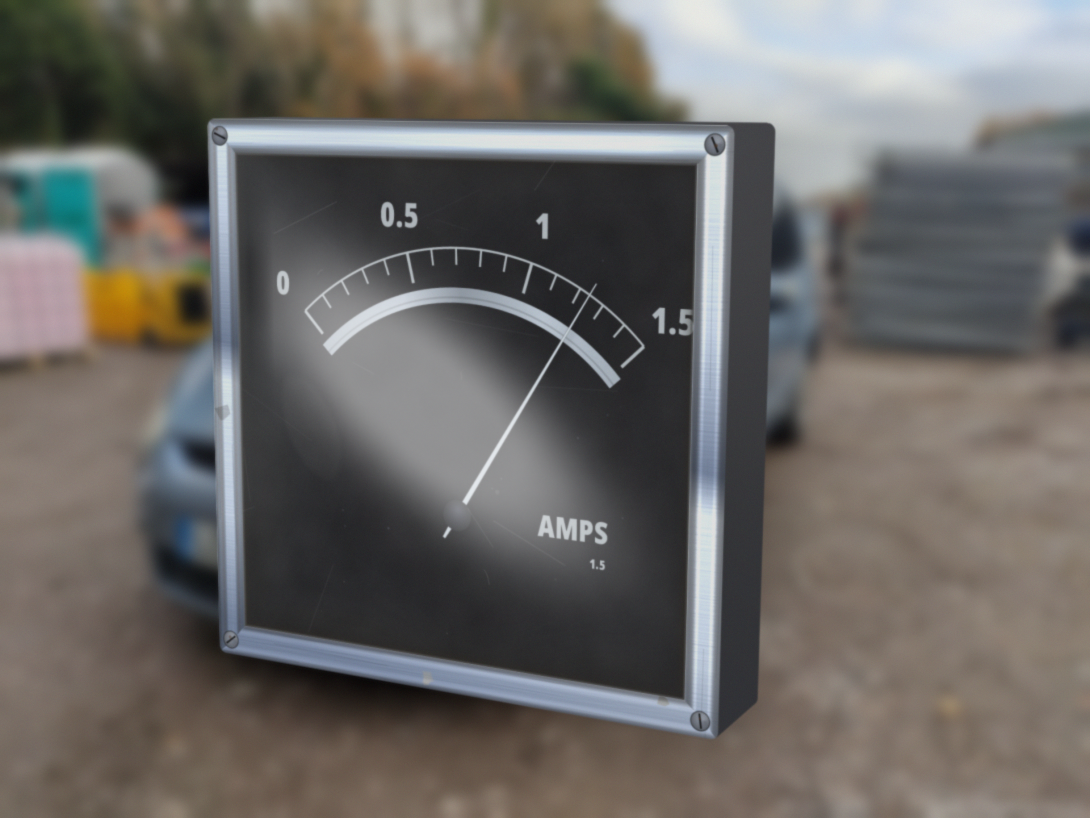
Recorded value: 1.25 A
